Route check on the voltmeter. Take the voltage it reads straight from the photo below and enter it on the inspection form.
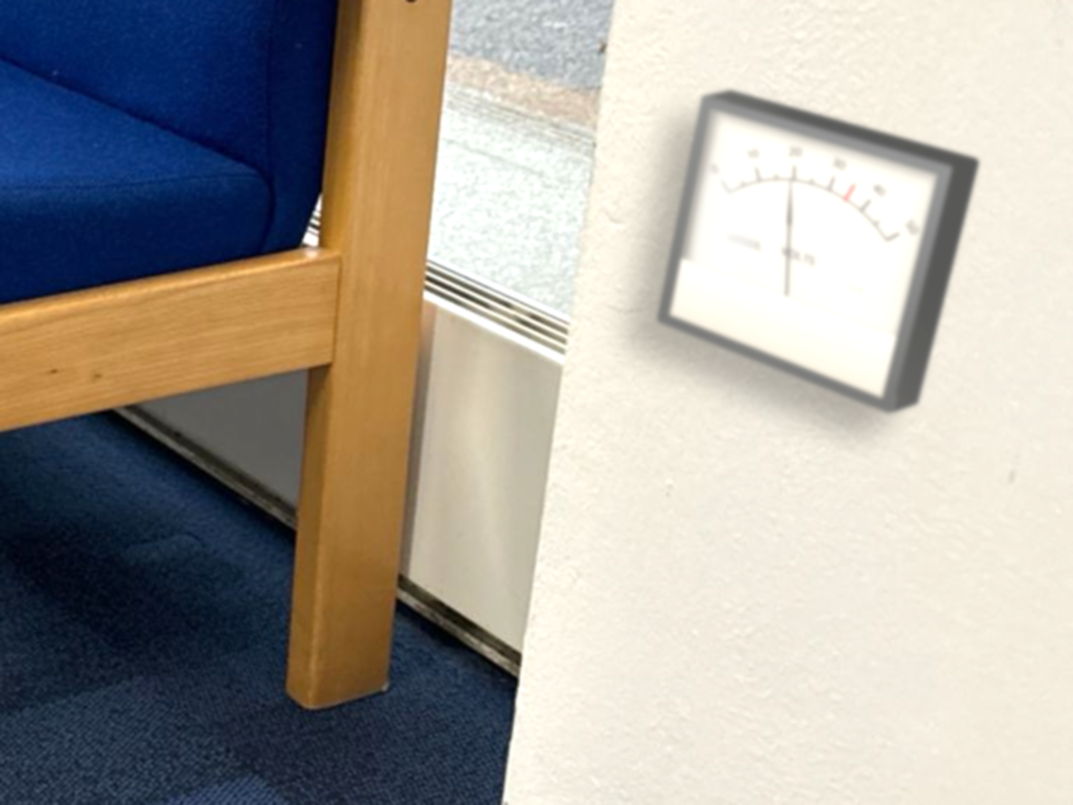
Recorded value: 20 V
